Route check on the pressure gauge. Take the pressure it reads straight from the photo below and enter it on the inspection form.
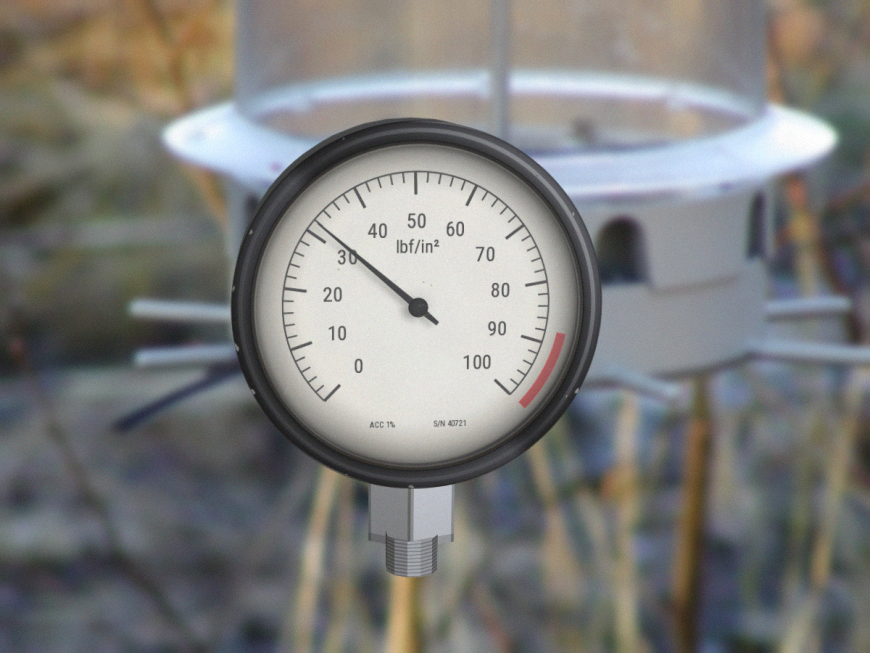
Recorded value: 32 psi
